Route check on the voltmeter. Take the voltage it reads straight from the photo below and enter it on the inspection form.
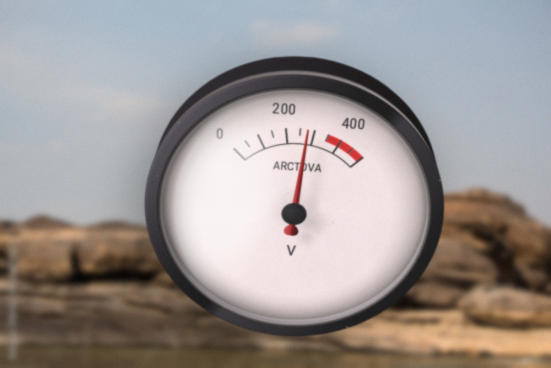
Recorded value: 275 V
